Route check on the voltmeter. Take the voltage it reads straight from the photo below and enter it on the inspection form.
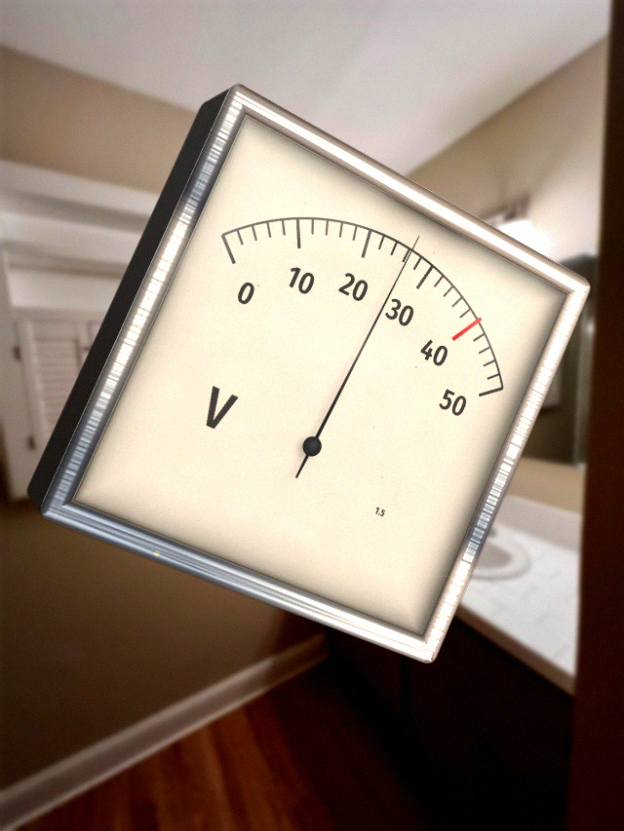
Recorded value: 26 V
